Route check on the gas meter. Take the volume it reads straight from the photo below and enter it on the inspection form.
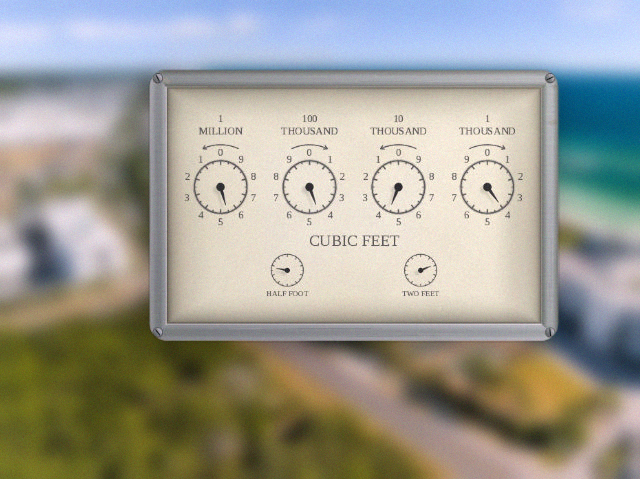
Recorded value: 544400 ft³
